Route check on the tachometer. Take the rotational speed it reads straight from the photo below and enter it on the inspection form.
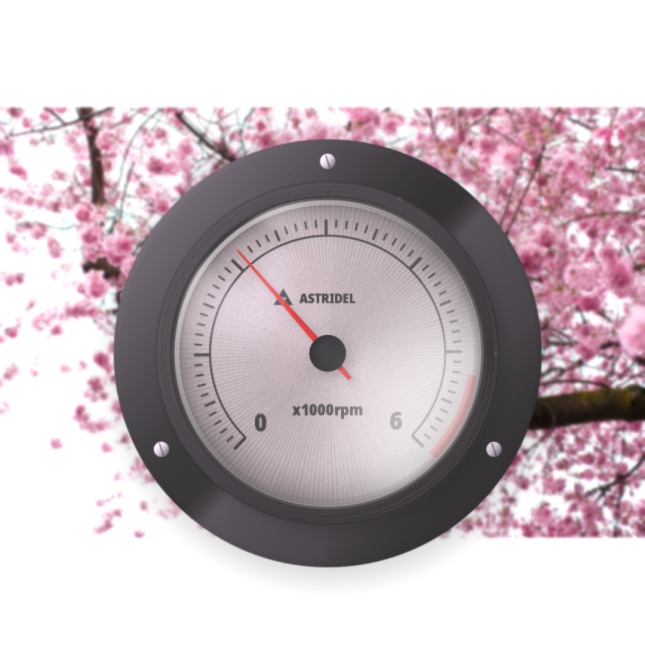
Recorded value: 2100 rpm
